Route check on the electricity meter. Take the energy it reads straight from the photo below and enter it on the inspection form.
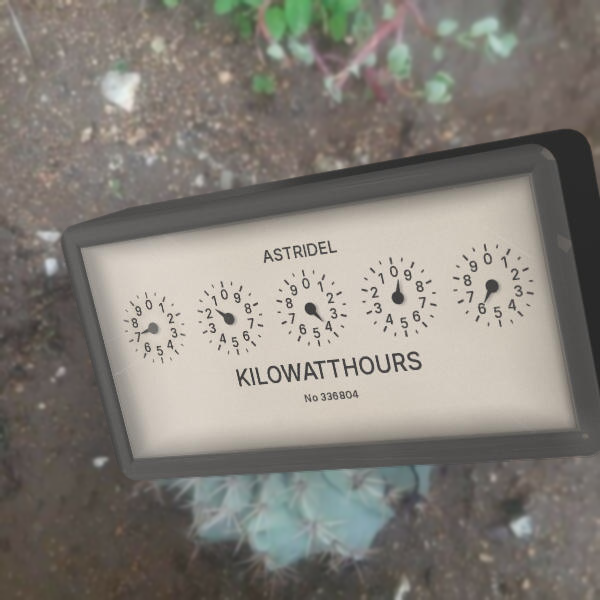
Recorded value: 71396 kWh
